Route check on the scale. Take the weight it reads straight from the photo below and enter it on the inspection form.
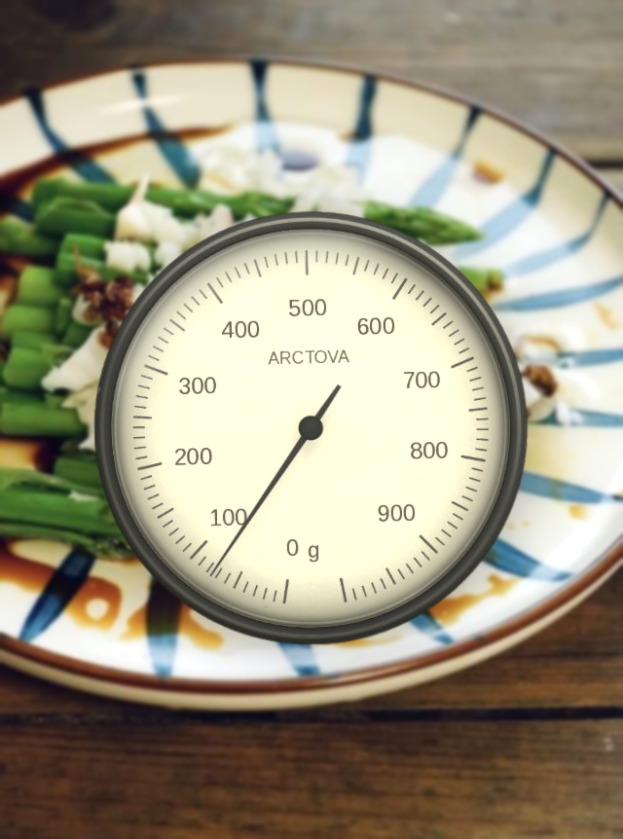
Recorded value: 75 g
